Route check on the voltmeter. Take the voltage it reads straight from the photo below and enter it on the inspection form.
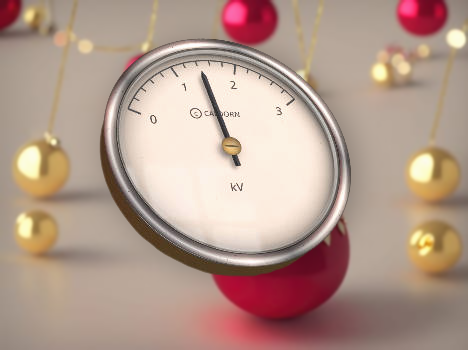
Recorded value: 1.4 kV
